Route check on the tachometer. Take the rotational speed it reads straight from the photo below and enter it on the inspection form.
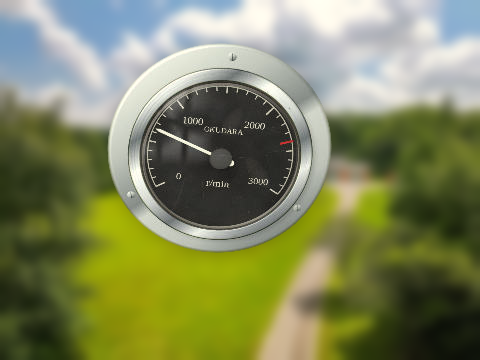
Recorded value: 650 rpm
